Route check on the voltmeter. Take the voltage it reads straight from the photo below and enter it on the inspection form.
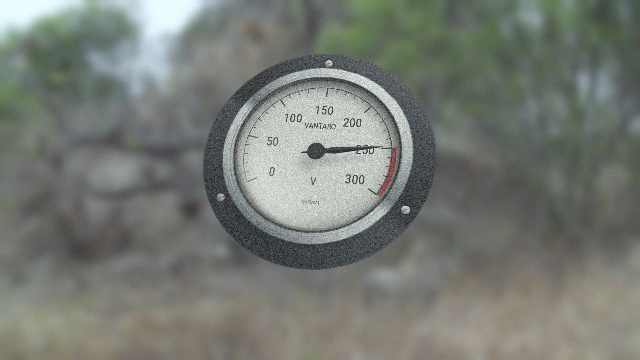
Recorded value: 250 V
